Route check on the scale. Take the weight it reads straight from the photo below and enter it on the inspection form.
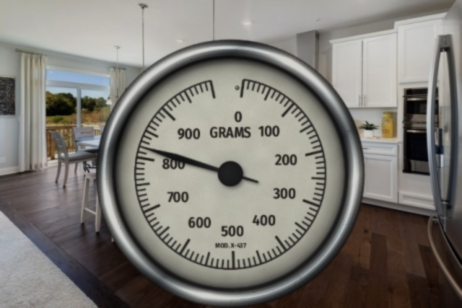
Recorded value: 820 g
